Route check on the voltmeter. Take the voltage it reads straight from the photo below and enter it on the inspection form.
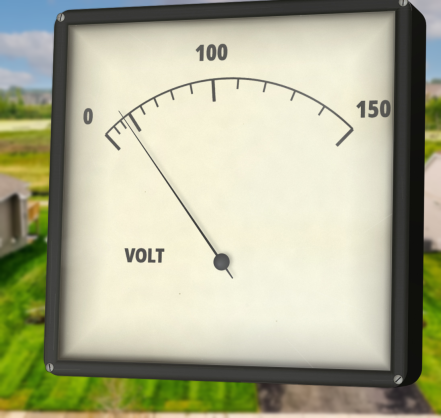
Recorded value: 45 V
